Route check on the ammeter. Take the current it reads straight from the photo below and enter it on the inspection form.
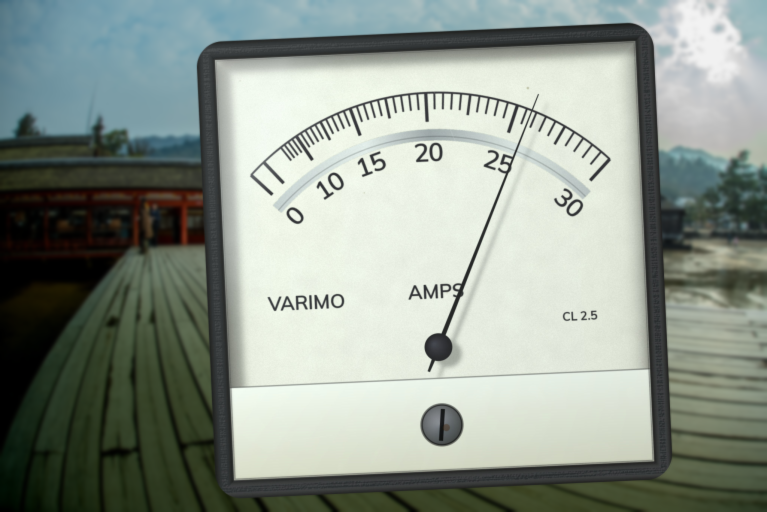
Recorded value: 25.75 A
